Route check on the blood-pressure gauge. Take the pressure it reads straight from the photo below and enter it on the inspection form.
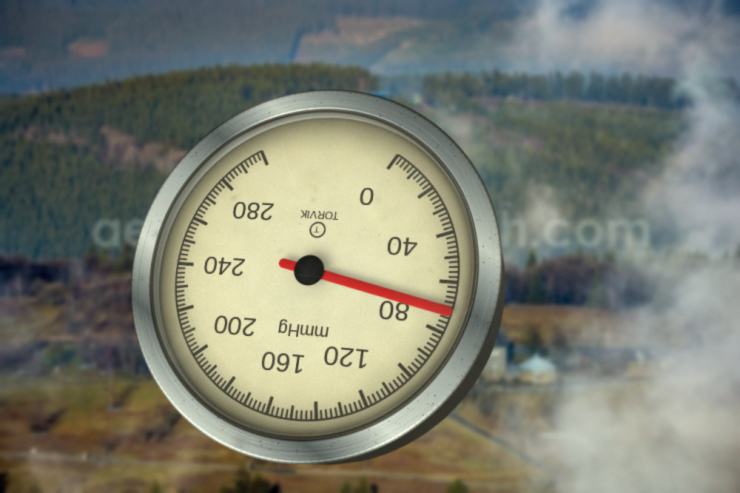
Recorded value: 72 mmHg
